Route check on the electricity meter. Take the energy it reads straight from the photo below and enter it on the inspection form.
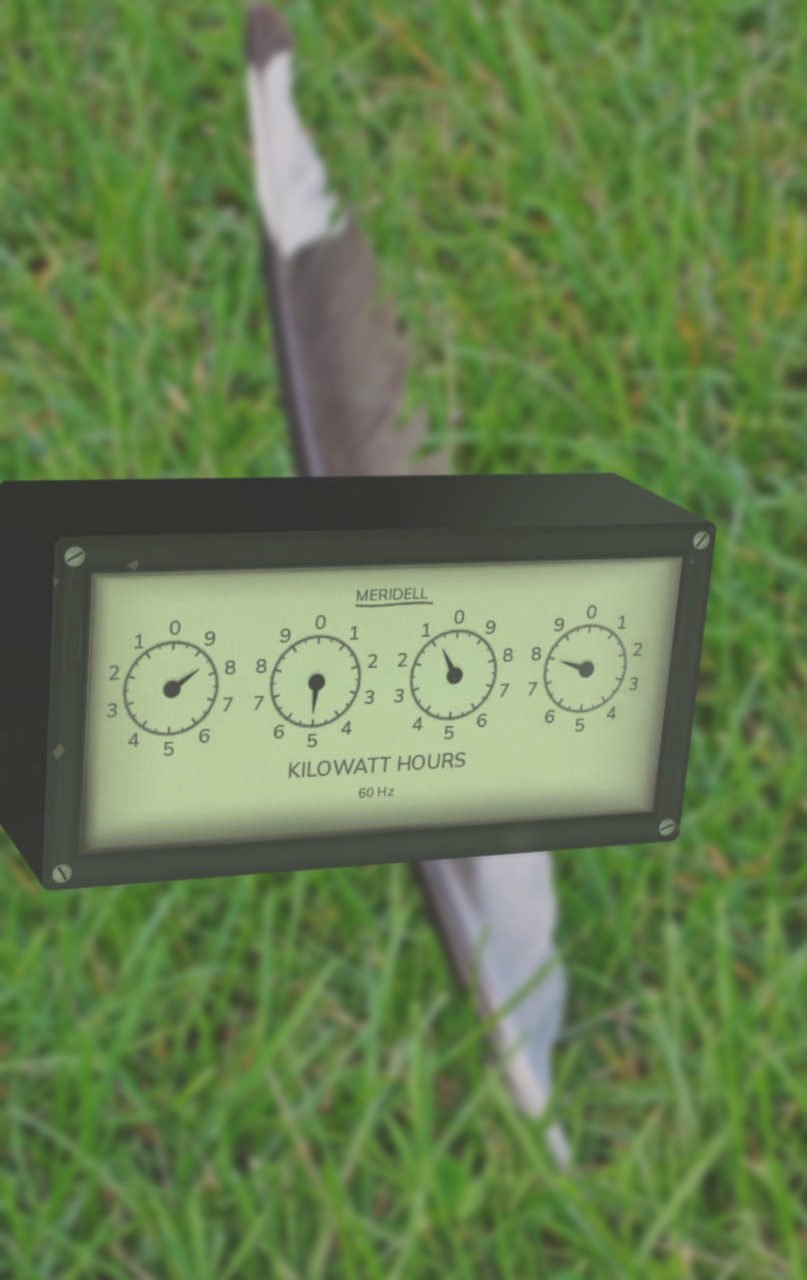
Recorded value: 8508 kWh
